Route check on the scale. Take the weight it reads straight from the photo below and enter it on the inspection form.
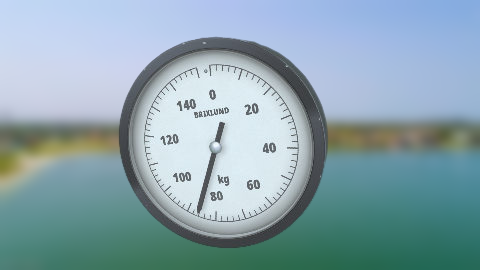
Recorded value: 86 kg
